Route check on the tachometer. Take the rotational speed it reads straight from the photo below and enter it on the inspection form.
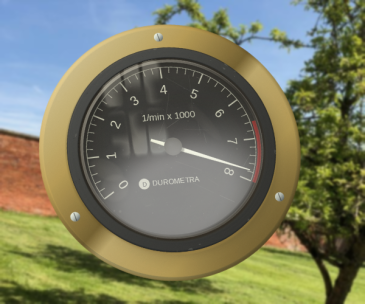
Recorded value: 7800 rpm
